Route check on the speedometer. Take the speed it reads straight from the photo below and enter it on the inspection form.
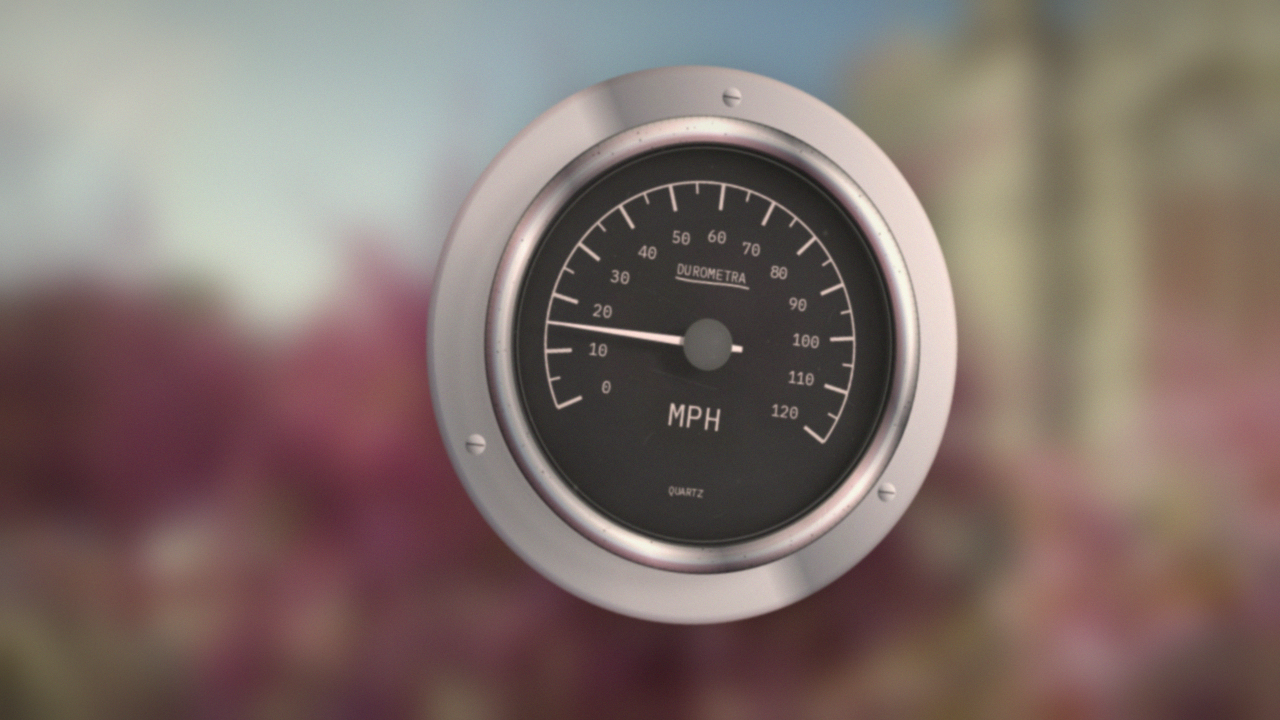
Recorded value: 15 mph
